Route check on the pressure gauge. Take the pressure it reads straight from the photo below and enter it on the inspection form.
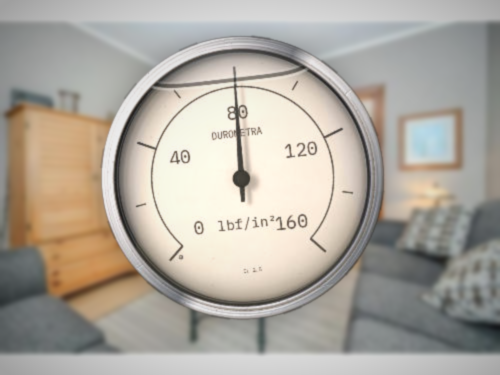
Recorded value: 80 psi
